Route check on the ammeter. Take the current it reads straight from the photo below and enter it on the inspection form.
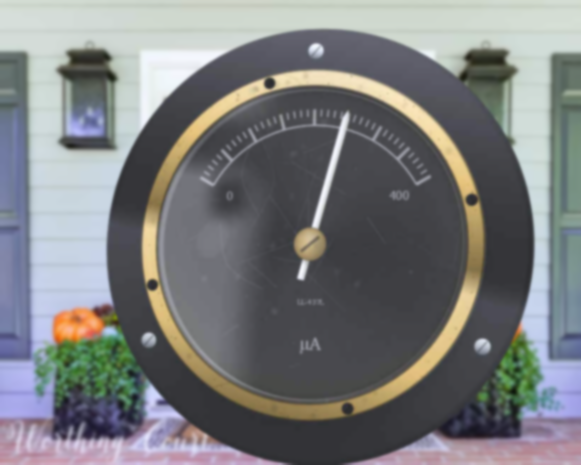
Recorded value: 250 µA
